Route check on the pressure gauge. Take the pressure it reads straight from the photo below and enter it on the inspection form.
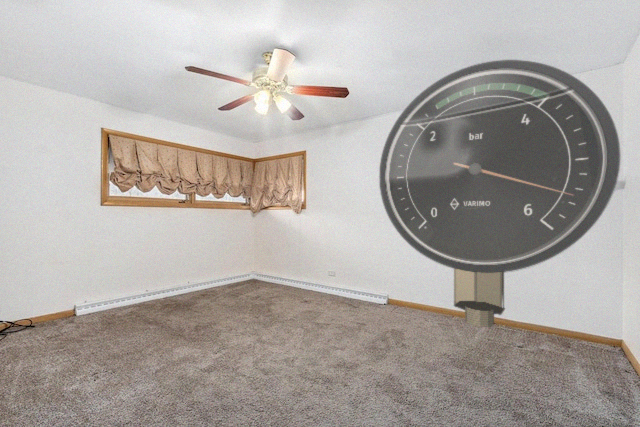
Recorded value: 5.5 bar
